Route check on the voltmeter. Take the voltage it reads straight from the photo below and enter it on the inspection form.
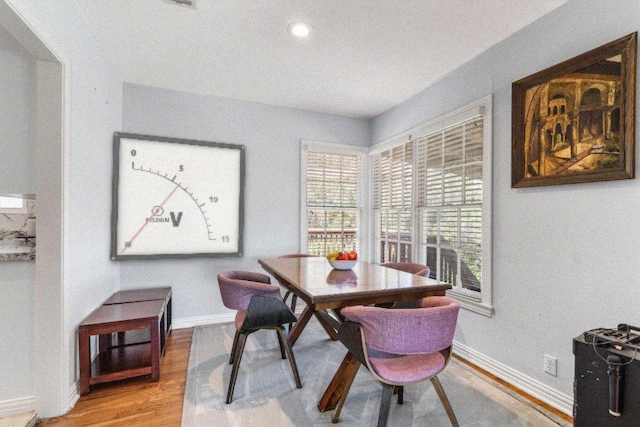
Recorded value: 6 V
